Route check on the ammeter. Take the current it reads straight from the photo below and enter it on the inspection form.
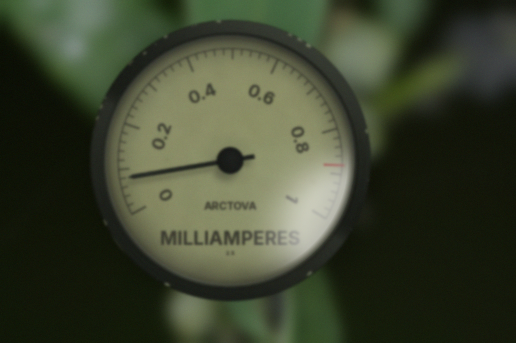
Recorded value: 0.08 mA
